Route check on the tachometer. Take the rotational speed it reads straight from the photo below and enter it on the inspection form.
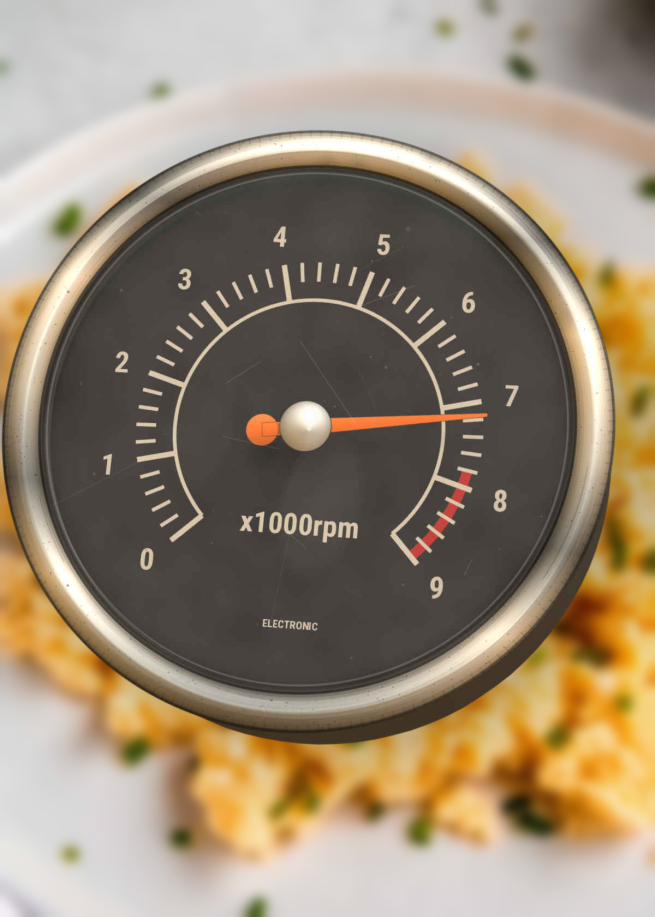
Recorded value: 7200 rpm
